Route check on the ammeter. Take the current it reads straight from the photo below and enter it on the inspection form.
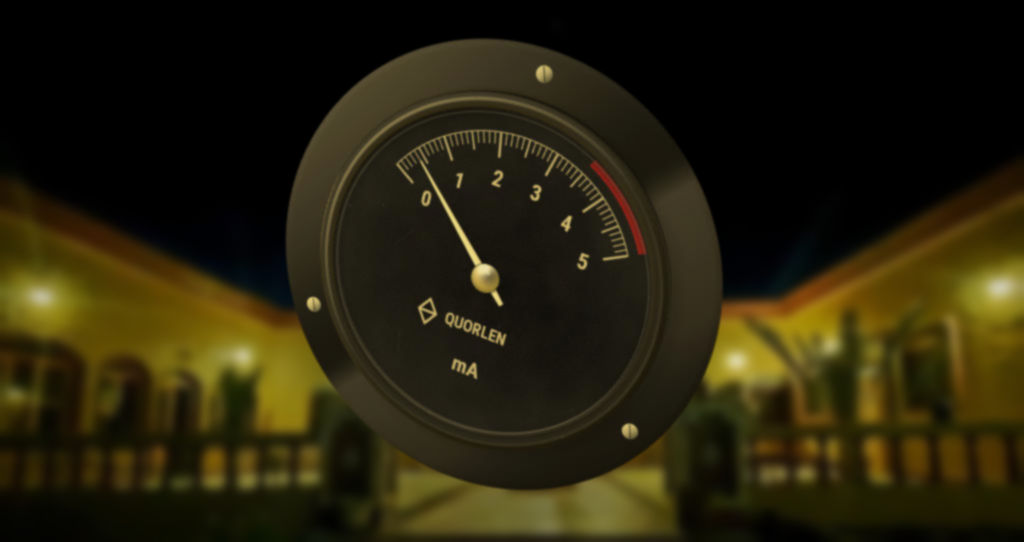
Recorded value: 0.5 mA
